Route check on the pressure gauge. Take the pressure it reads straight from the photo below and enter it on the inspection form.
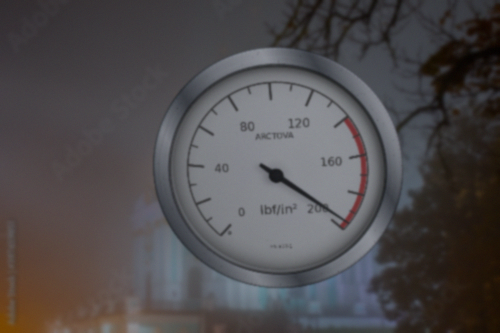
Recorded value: 195 psi
